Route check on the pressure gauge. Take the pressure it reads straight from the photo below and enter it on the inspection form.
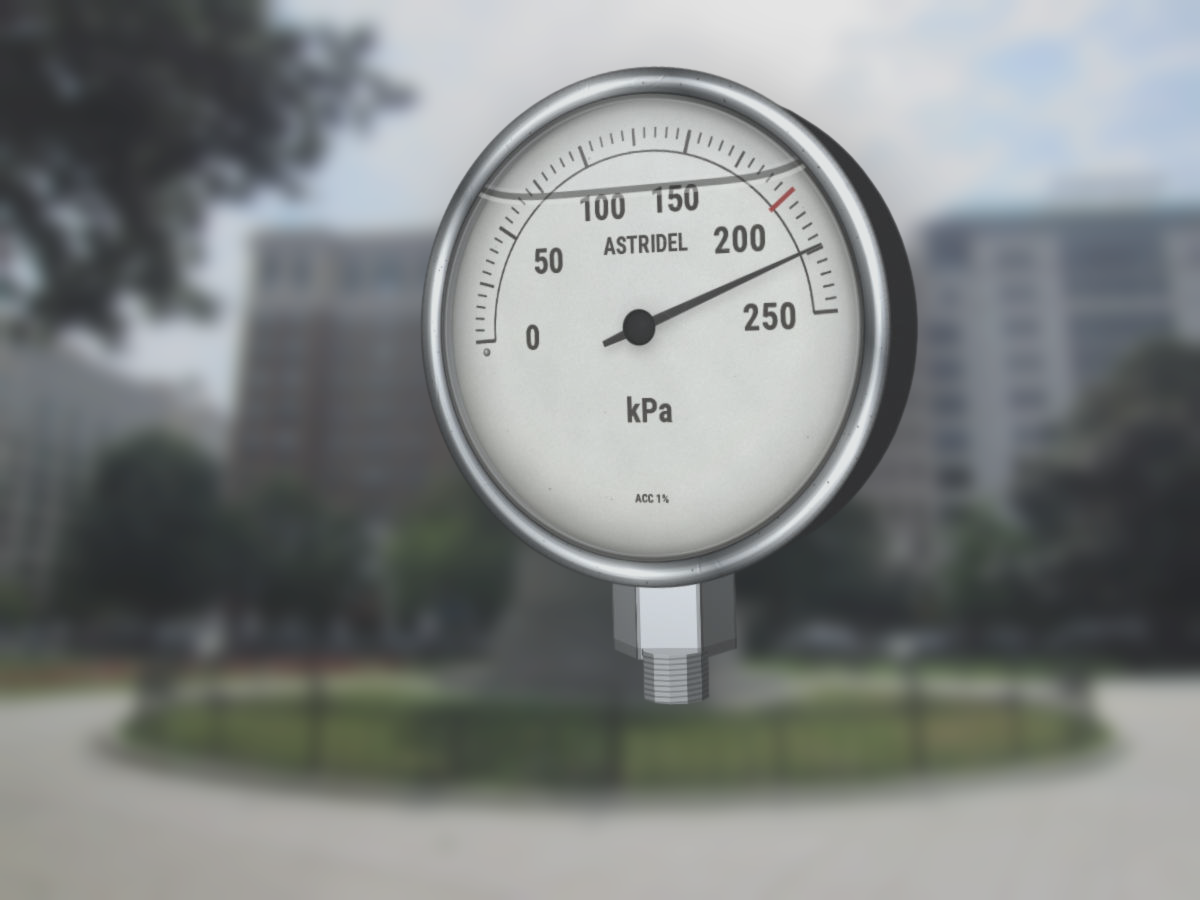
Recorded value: 225 kPa
